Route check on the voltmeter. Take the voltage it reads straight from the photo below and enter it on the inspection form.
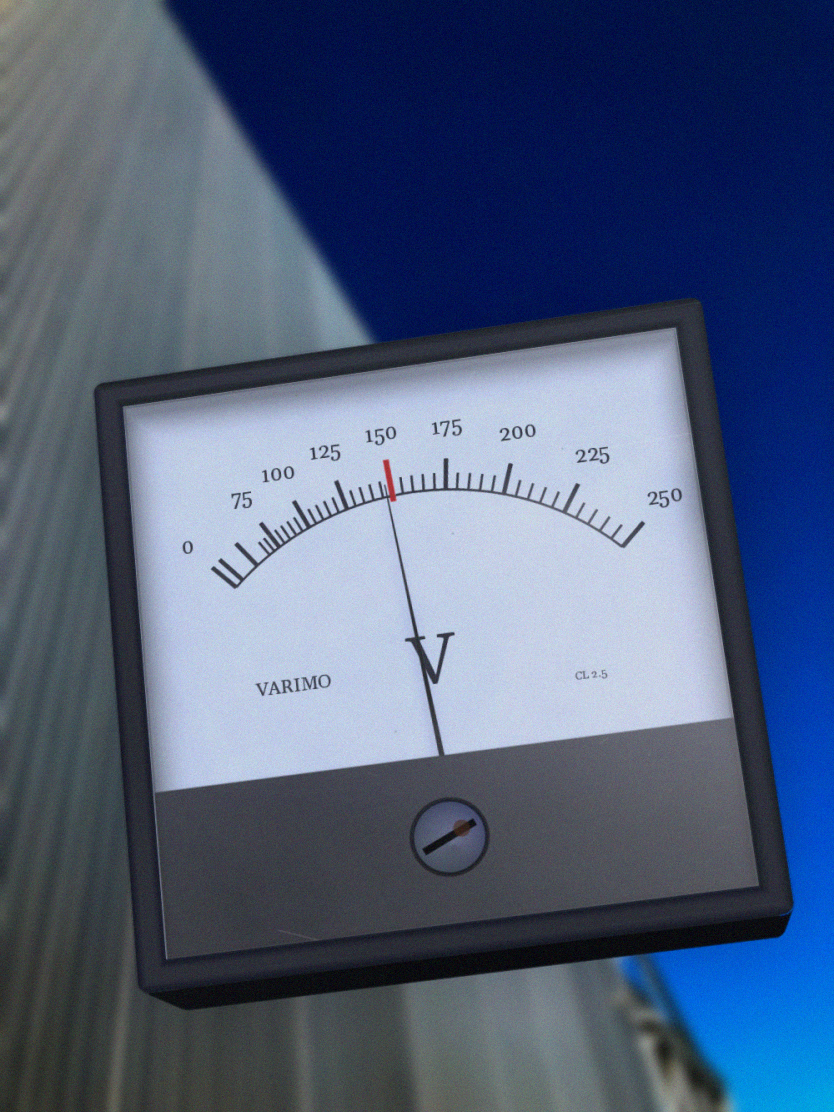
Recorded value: 147.5 V
